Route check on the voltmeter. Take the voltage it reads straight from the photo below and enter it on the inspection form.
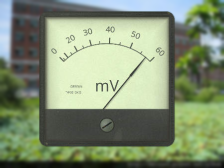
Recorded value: 57.5 mV
